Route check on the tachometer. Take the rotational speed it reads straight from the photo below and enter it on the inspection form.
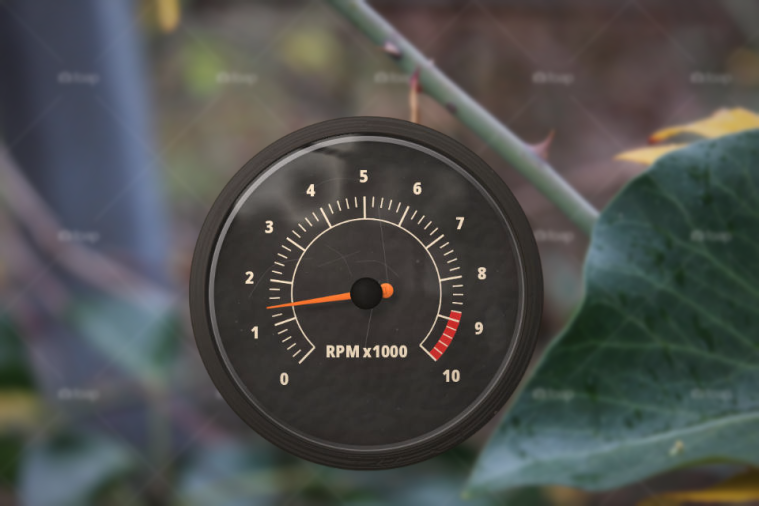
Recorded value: 1400 rpm
